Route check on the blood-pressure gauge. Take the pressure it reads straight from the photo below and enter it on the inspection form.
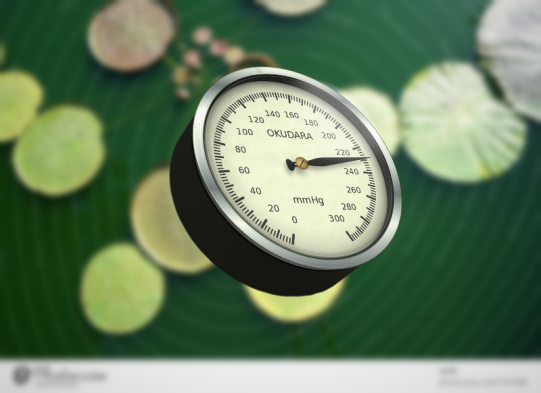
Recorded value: 230 mmHg
